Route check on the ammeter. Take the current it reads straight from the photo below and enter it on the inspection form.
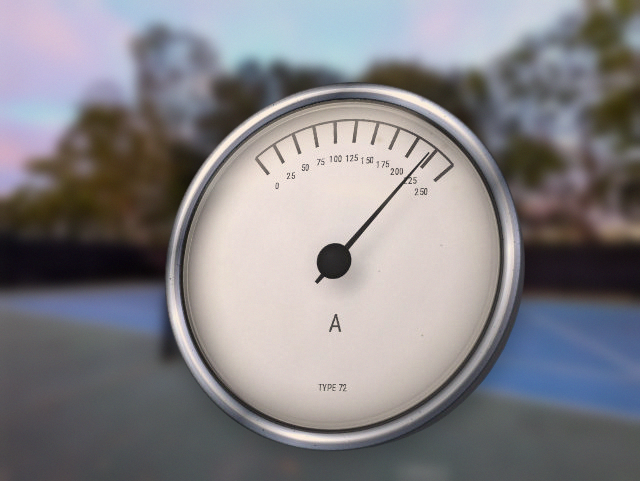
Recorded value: 225 A
